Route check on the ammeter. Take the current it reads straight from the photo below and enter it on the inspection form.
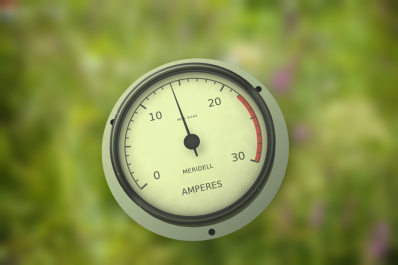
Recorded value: 14 A
